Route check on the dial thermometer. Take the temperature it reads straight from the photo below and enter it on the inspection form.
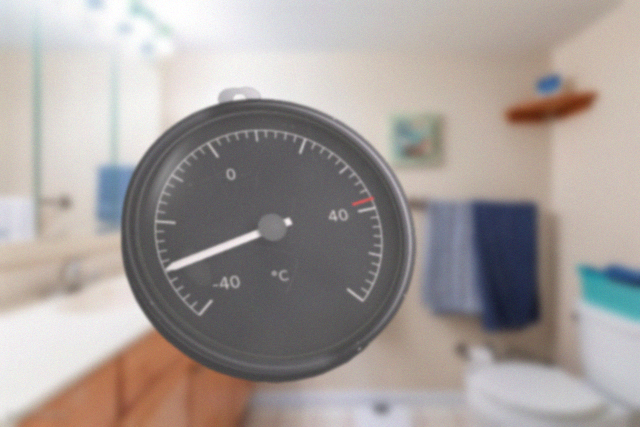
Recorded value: -30 °C
